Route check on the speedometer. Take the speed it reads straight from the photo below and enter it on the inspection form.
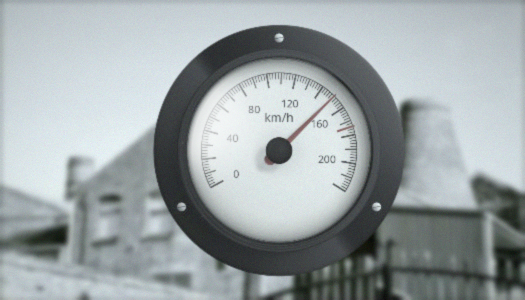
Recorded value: 150 km/h
